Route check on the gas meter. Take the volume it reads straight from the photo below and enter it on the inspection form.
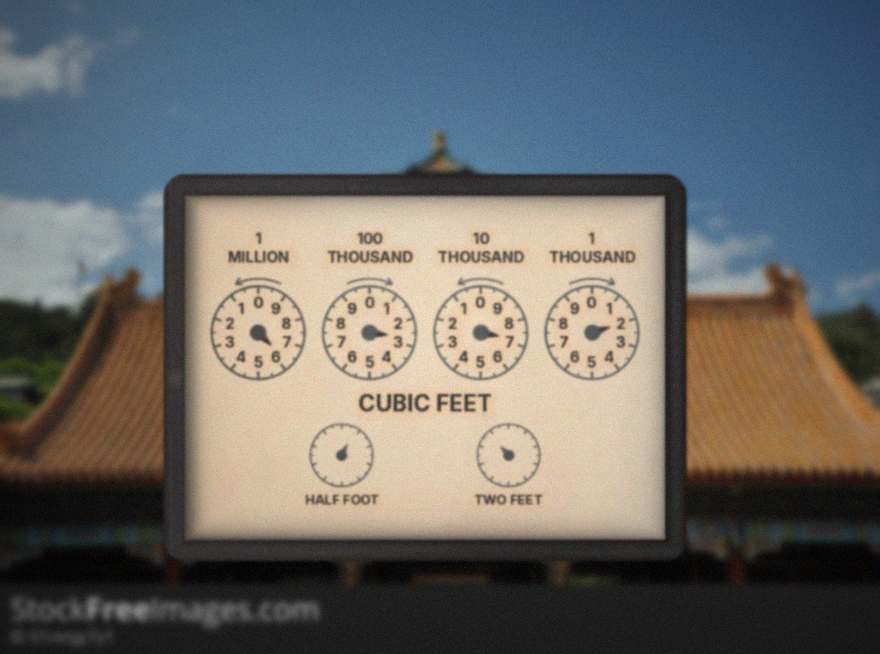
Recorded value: 627200 ft³
